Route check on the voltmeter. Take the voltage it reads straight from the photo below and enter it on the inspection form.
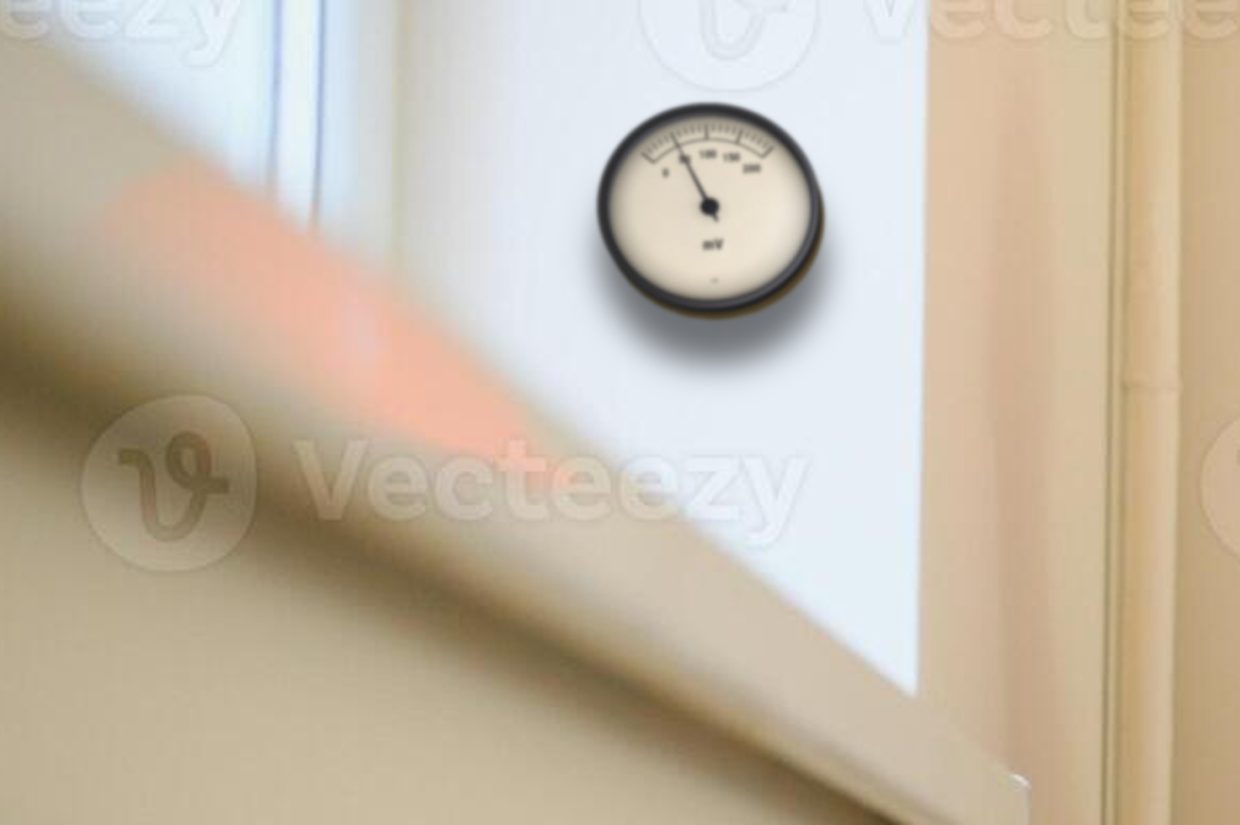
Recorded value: 50 mV
